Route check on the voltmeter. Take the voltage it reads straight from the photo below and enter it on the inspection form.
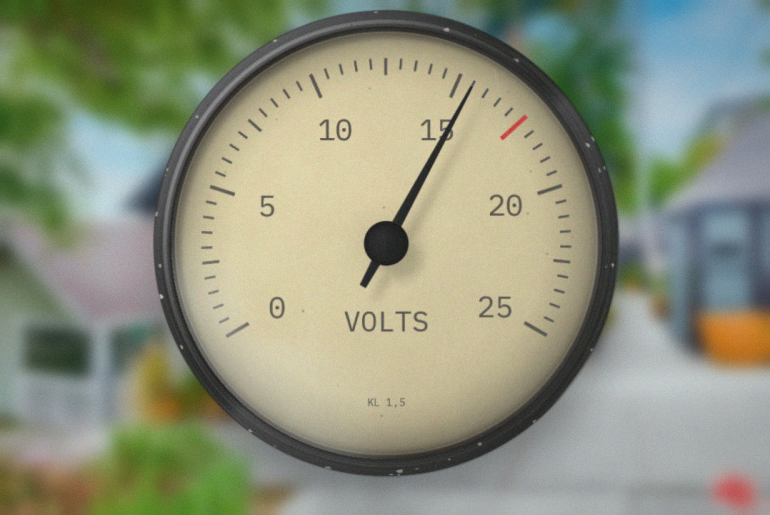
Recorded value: 15.5 V
